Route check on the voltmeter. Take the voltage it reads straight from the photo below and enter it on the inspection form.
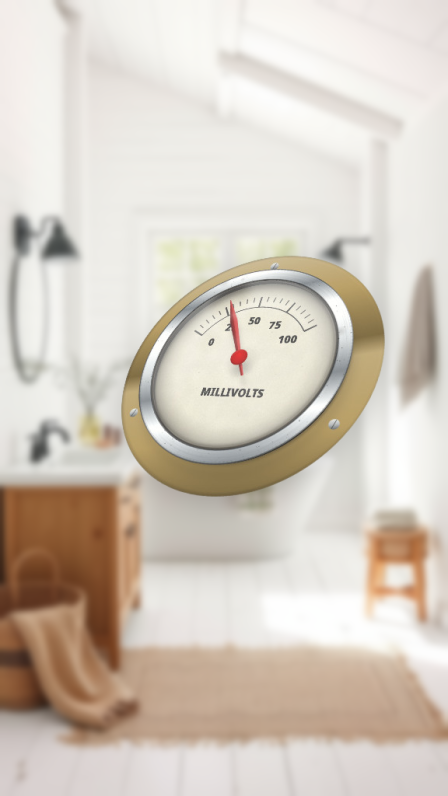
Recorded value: 30 mV
